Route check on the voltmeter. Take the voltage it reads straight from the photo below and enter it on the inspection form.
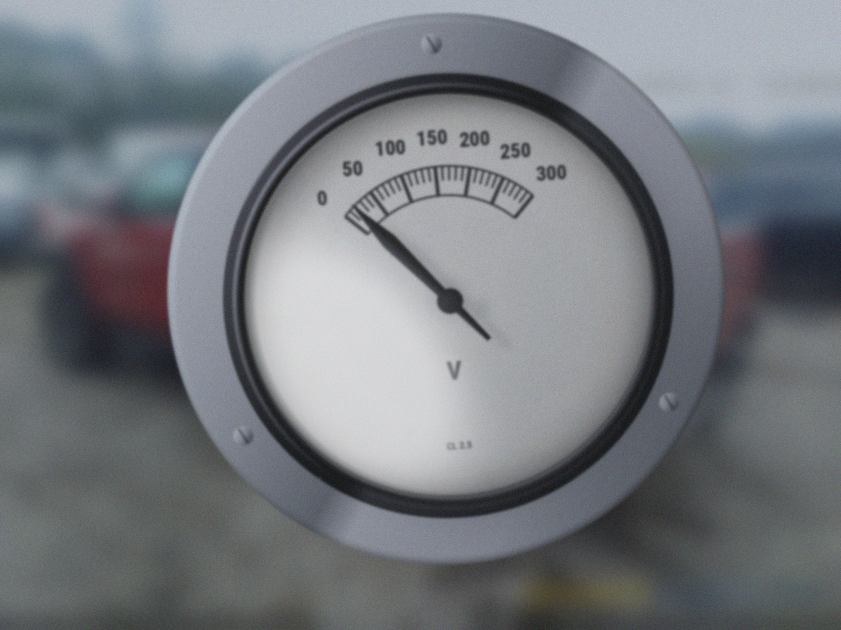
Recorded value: 20 V
